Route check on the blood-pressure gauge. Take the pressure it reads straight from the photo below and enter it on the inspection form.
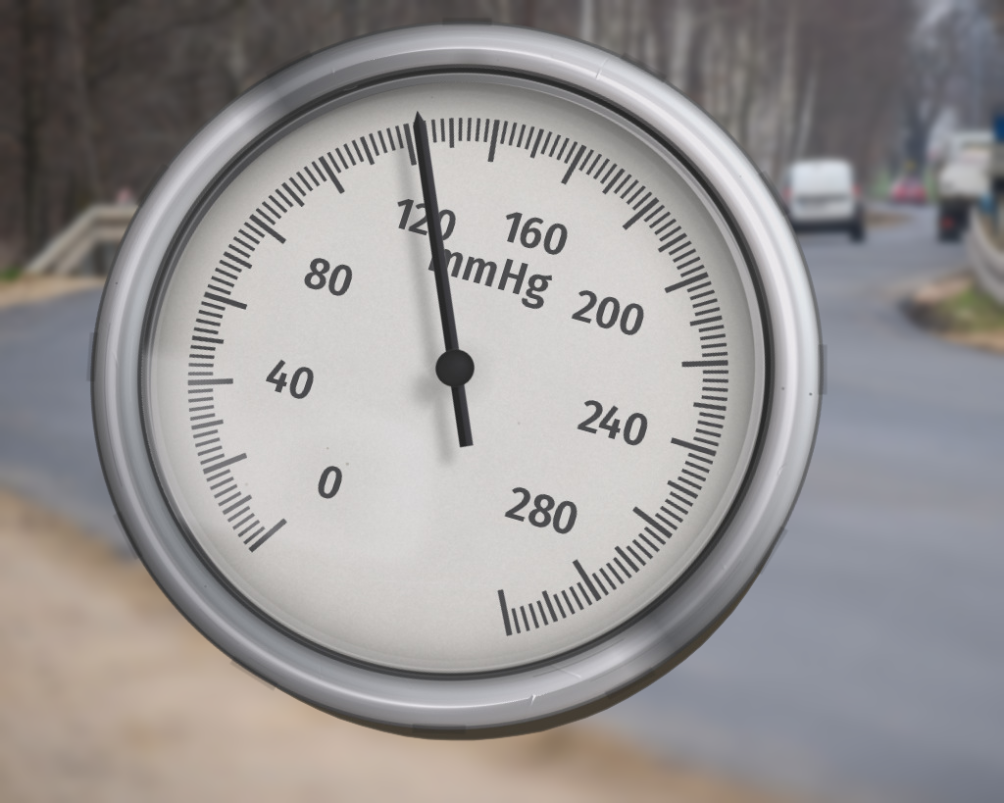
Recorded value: 123 mmHg
